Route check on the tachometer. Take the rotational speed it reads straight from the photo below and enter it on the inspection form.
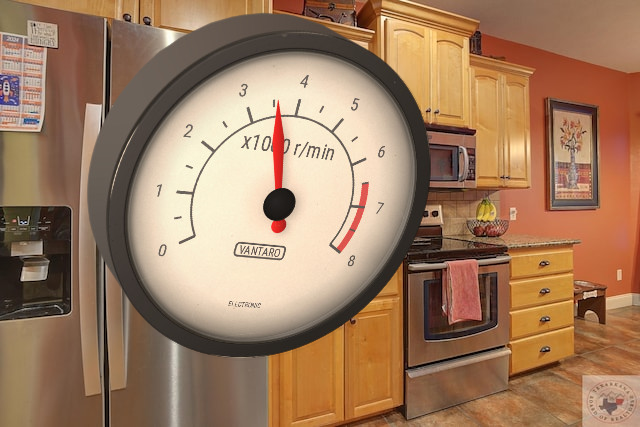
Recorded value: 3500 rpm
